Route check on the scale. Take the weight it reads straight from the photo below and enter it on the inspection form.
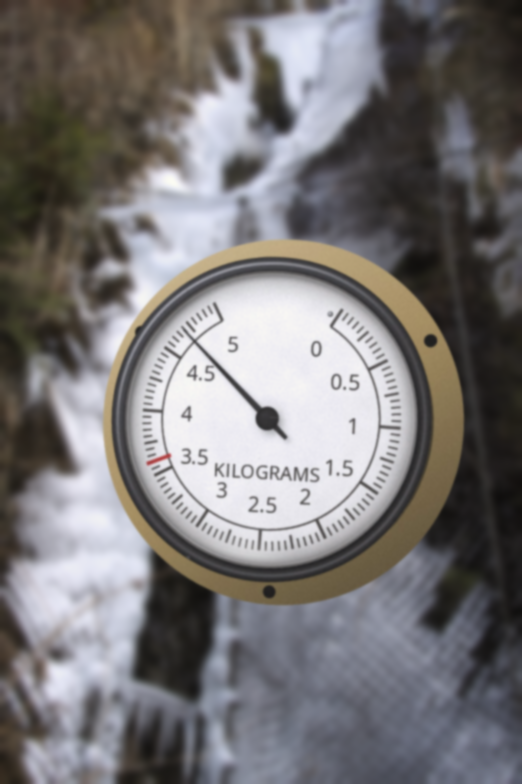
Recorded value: 4.7 kg
